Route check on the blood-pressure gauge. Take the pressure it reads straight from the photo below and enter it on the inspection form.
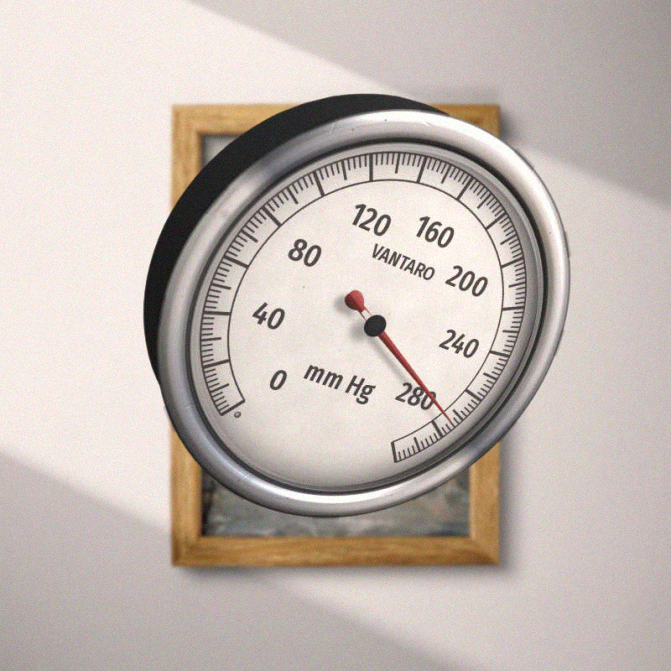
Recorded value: 274 mmHg
